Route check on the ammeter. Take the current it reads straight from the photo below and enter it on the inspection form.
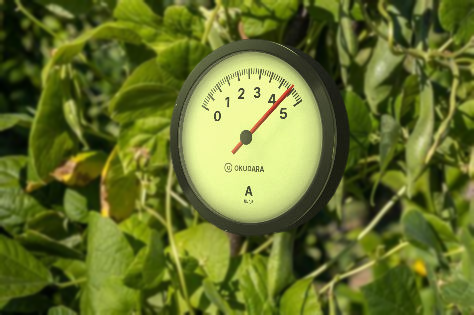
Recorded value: 4.5 A
